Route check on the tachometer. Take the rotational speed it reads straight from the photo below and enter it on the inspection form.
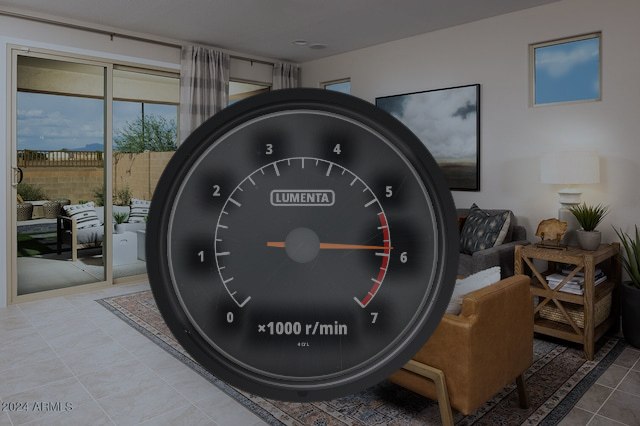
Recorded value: 5875 rpm
